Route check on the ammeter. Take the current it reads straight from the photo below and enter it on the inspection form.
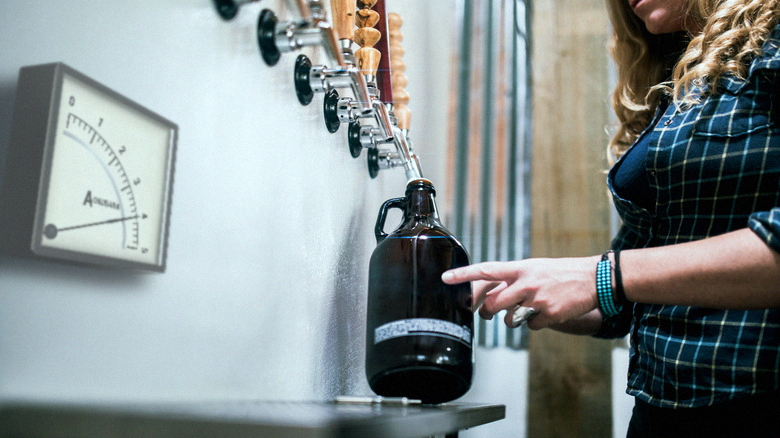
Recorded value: 4 A
